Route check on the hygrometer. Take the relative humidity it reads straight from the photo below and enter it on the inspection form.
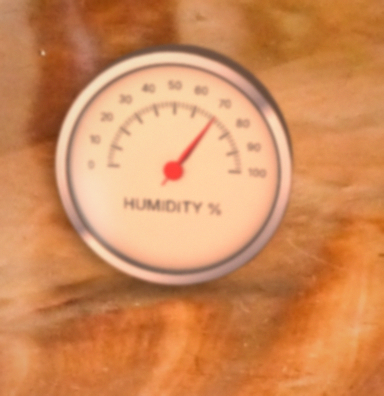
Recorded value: 70 %
